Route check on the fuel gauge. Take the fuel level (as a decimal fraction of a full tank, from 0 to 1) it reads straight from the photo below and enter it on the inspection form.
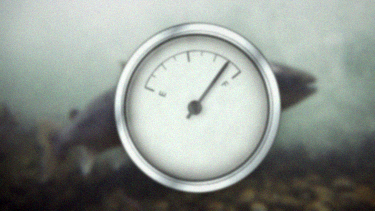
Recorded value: 0.875
